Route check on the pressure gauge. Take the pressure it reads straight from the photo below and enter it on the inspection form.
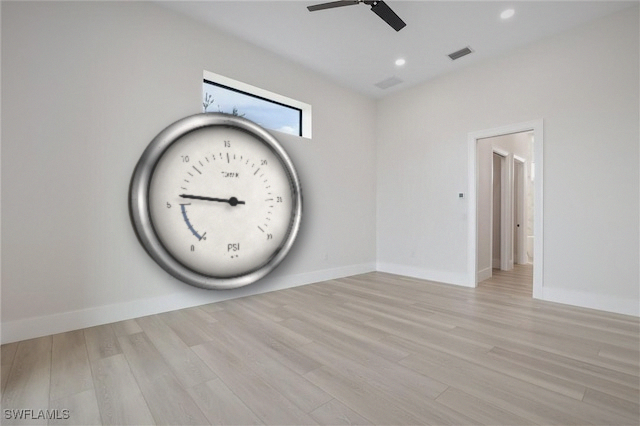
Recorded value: 6 psi
